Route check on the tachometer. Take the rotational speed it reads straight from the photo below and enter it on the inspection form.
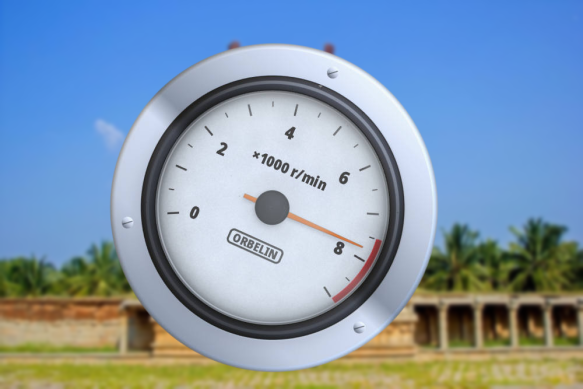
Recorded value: 7750 rpm
